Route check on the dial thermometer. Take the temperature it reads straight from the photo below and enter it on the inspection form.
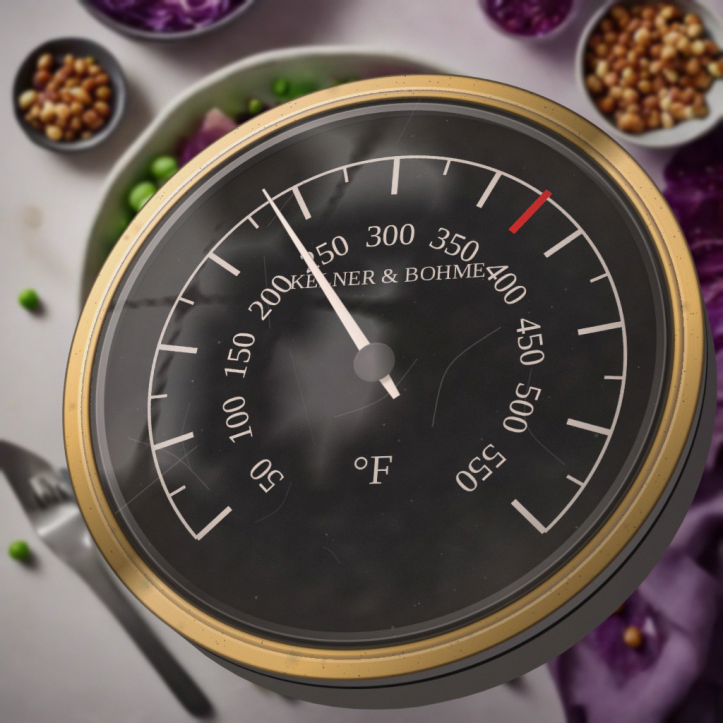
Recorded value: 237.5 °F
